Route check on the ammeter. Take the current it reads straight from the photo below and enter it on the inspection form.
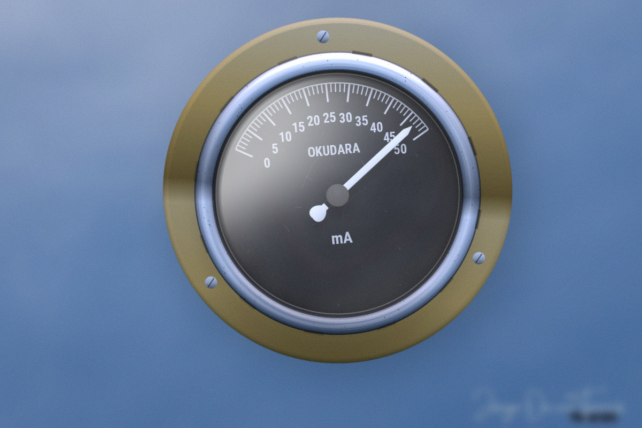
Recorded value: 47 mA
